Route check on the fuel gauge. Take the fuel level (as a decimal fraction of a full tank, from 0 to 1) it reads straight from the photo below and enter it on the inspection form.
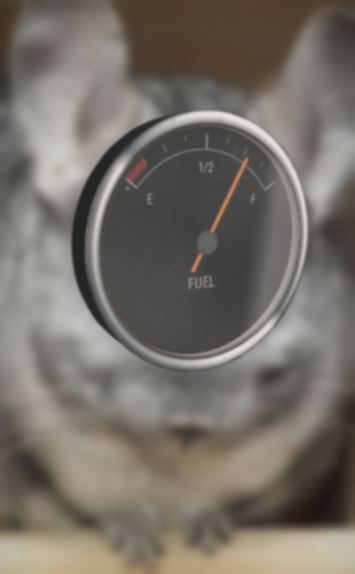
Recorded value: 0.75
